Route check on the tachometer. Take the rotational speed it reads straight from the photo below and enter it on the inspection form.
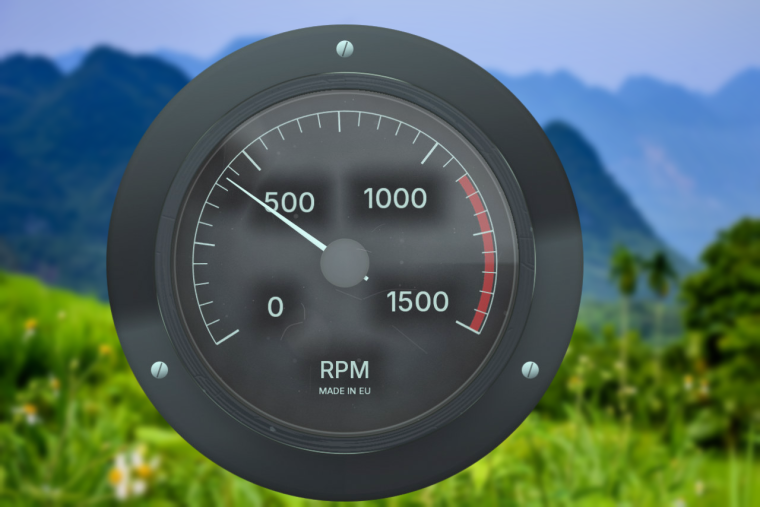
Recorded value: 425 rpm
